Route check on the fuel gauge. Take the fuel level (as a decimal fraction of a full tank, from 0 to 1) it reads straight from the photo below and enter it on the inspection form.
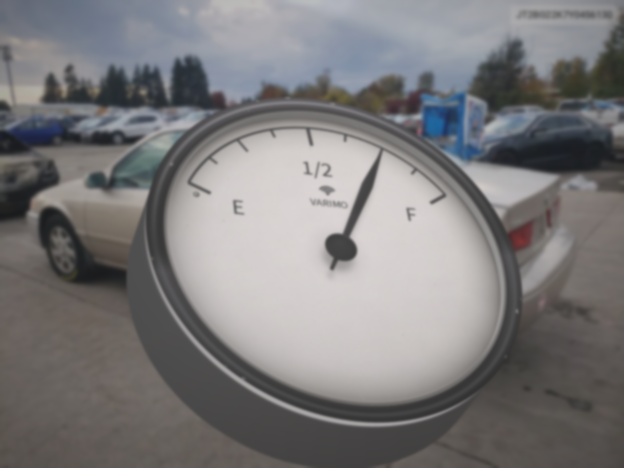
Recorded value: 0.75
